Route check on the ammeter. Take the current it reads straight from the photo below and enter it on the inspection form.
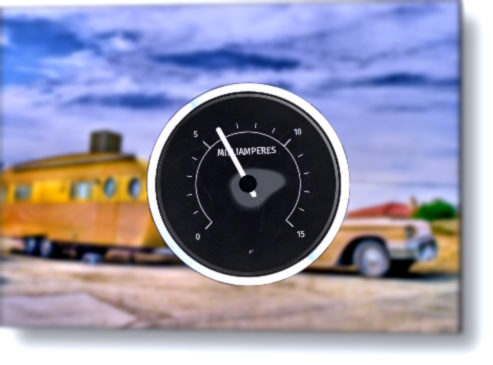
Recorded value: 6 mA
